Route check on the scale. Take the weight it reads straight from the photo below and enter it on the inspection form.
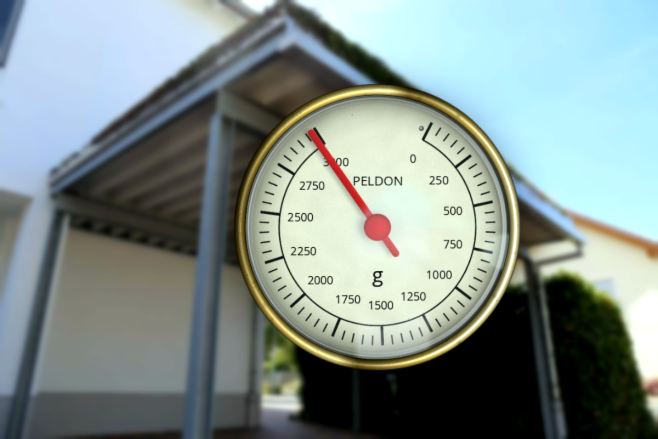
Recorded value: 2975 g
